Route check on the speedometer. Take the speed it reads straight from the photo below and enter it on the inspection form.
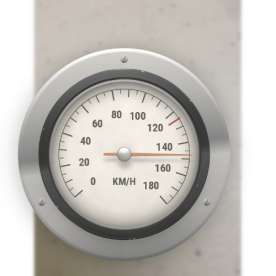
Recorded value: 147.5 km/h
